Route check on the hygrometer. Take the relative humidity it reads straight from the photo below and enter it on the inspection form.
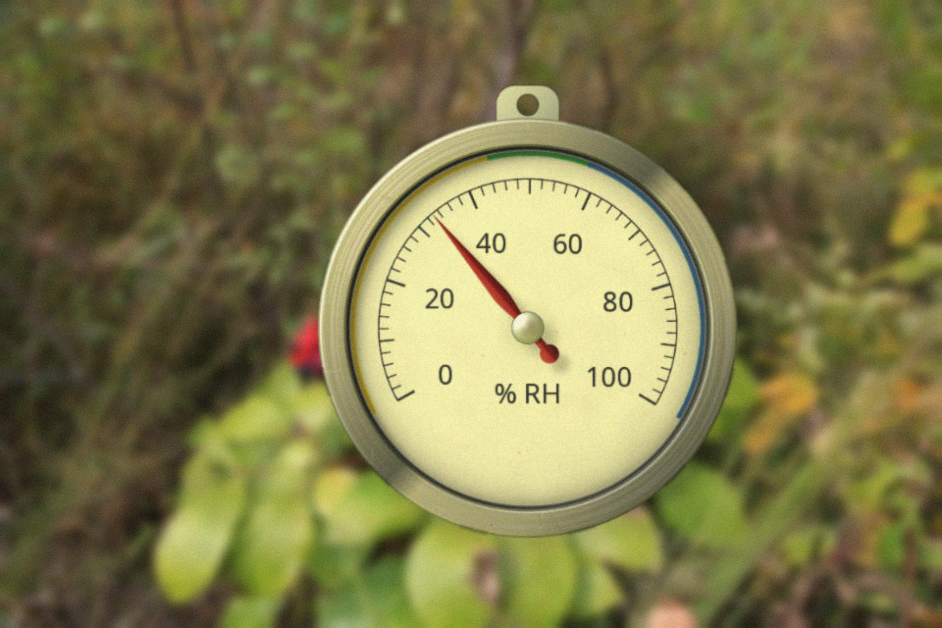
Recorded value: 33 %
